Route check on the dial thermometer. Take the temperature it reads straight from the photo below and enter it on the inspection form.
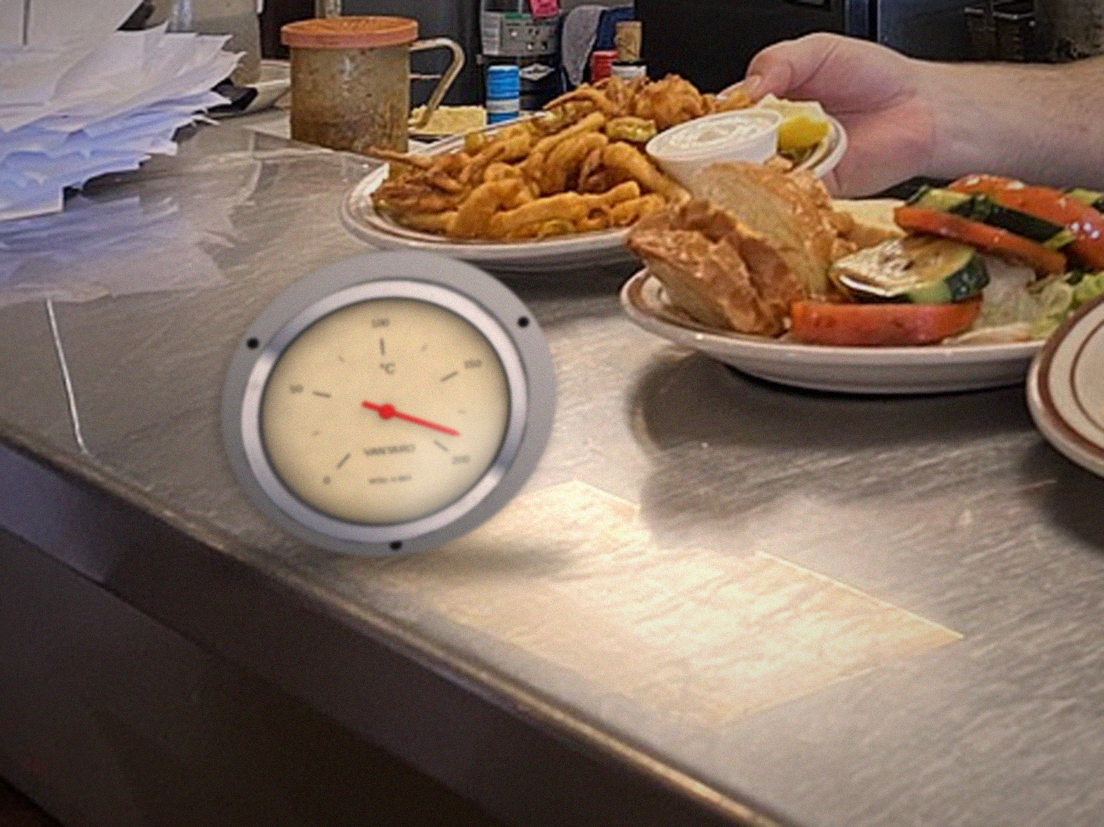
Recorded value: 187.5 °C
